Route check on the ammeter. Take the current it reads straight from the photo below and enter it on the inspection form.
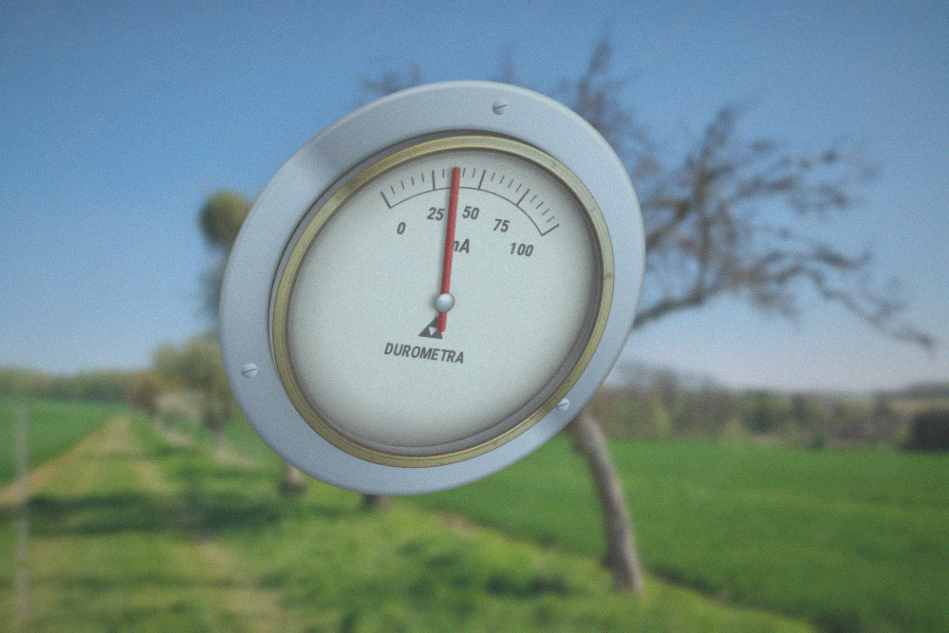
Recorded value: 35 mA
